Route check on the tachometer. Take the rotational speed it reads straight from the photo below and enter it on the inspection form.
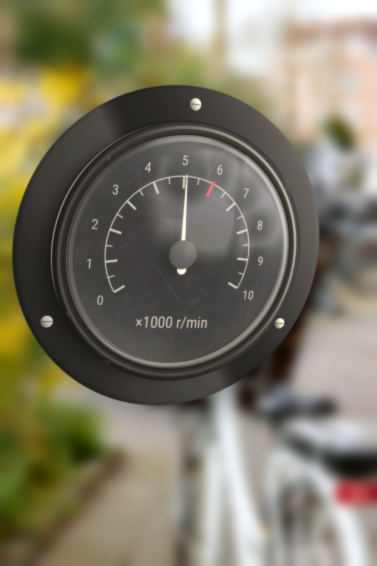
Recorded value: 5000 rpm
